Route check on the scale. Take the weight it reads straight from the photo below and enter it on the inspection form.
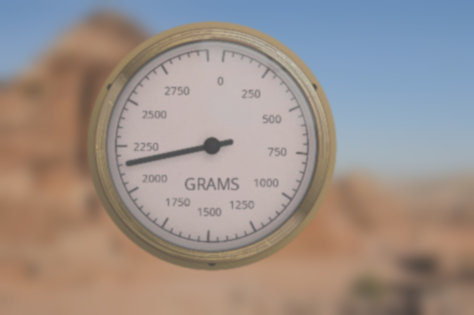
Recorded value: 2150 g
